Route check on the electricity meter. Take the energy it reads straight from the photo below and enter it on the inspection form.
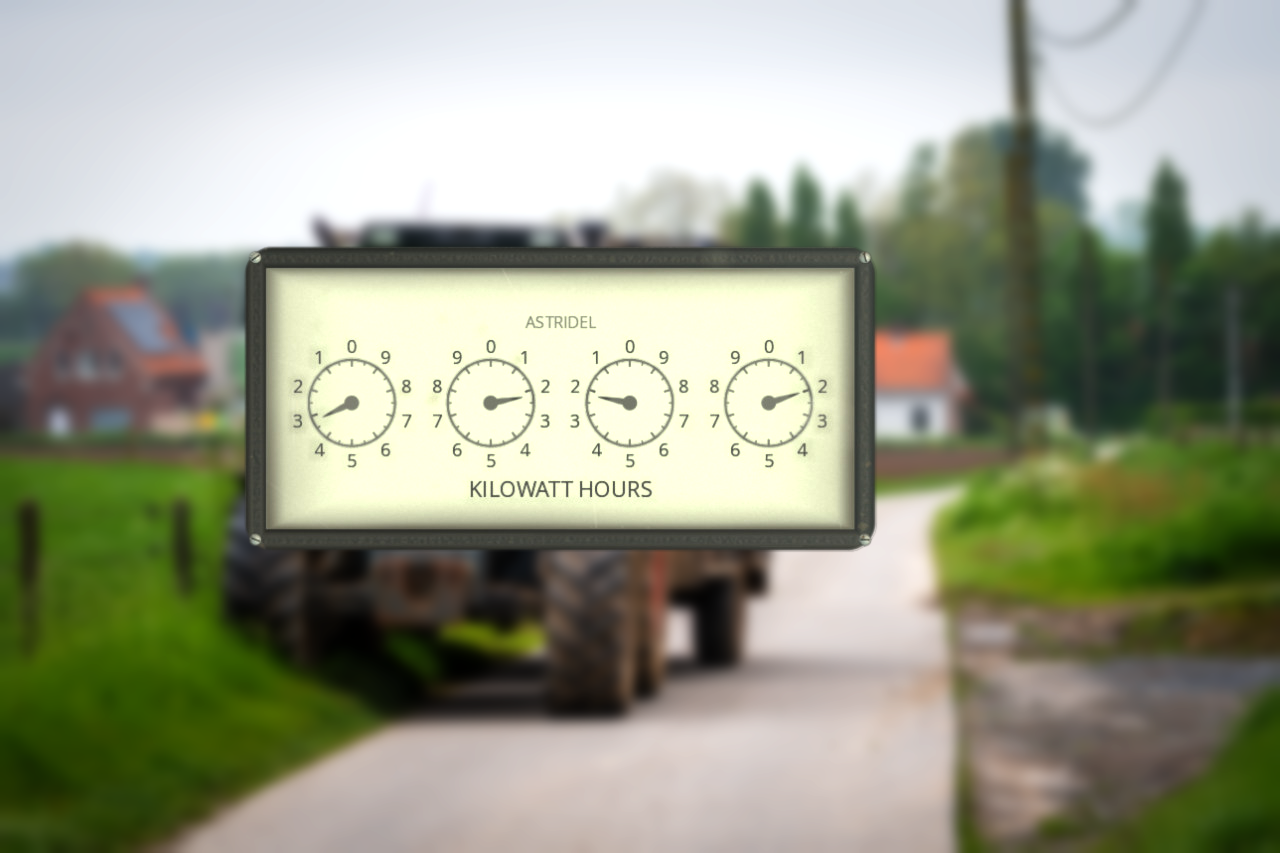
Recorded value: 3222 kWh
